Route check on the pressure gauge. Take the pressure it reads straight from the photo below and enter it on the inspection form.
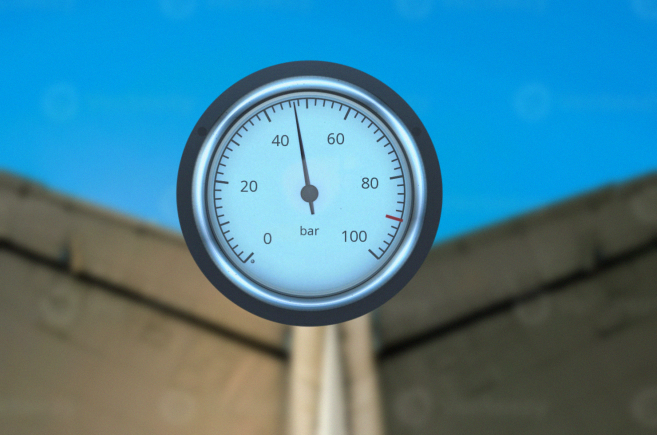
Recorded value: 47 bar
